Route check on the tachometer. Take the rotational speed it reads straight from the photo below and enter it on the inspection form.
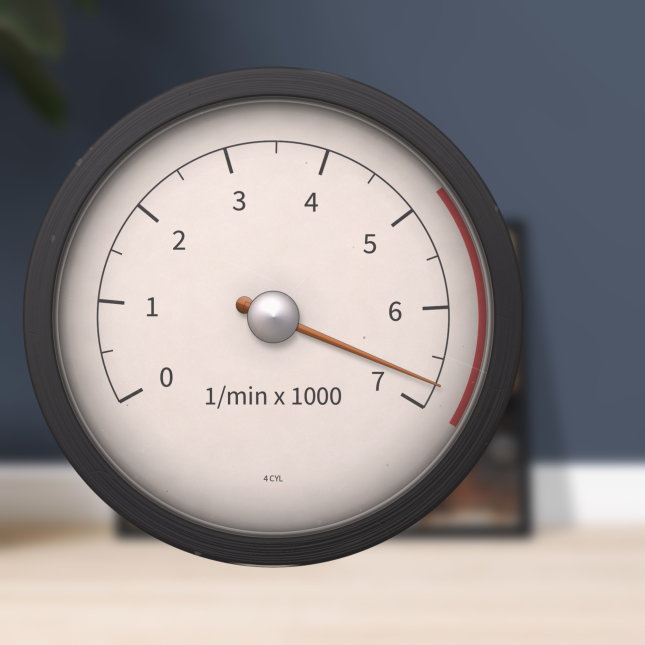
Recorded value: 6750 rpm
